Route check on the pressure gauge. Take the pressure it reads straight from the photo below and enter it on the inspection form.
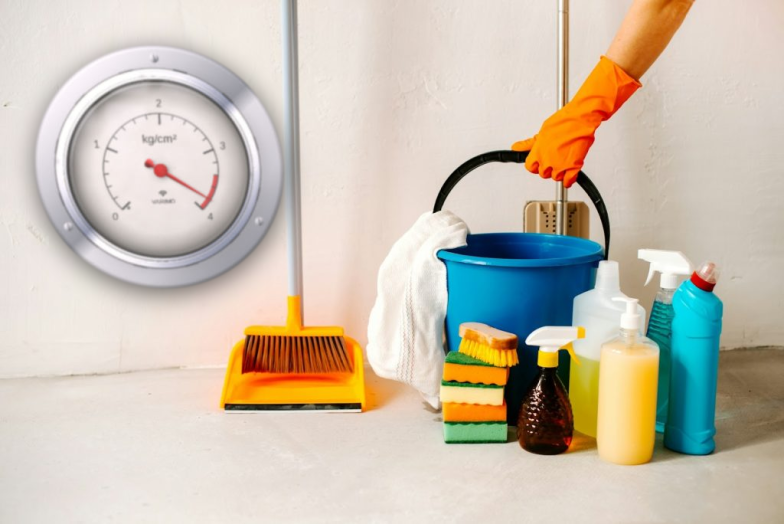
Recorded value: 3.8 kg/cm²
